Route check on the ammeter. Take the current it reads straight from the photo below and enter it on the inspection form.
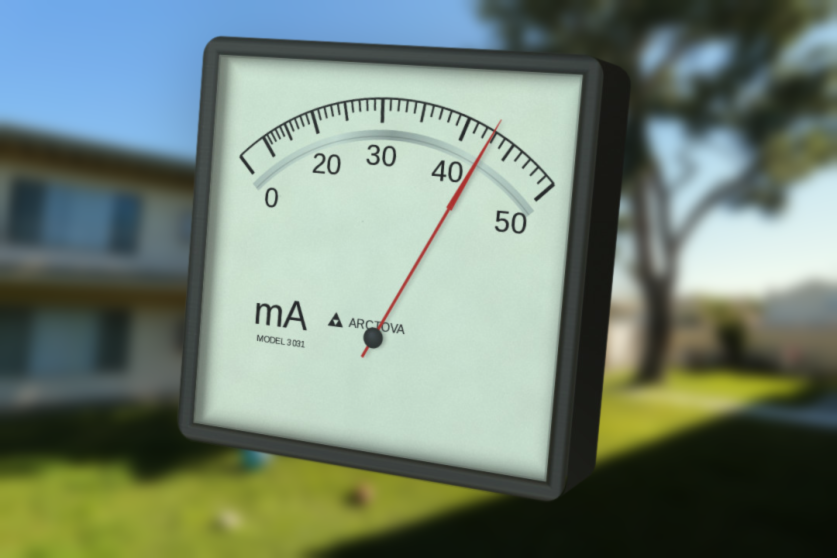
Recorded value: 43 mA
